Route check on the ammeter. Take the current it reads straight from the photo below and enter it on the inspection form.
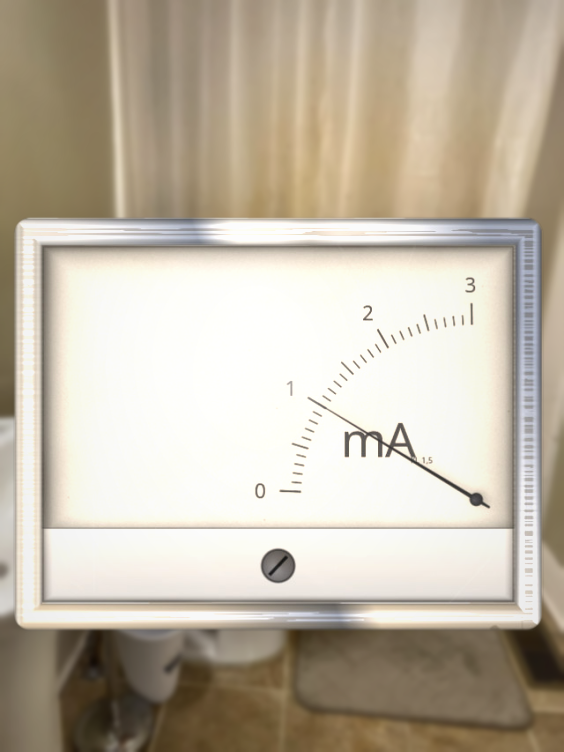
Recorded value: 1 mA
